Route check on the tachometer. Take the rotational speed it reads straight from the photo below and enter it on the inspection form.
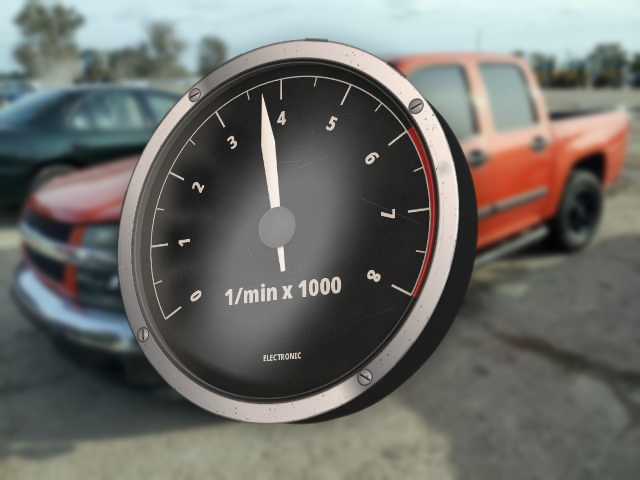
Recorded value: 3750 rpm
